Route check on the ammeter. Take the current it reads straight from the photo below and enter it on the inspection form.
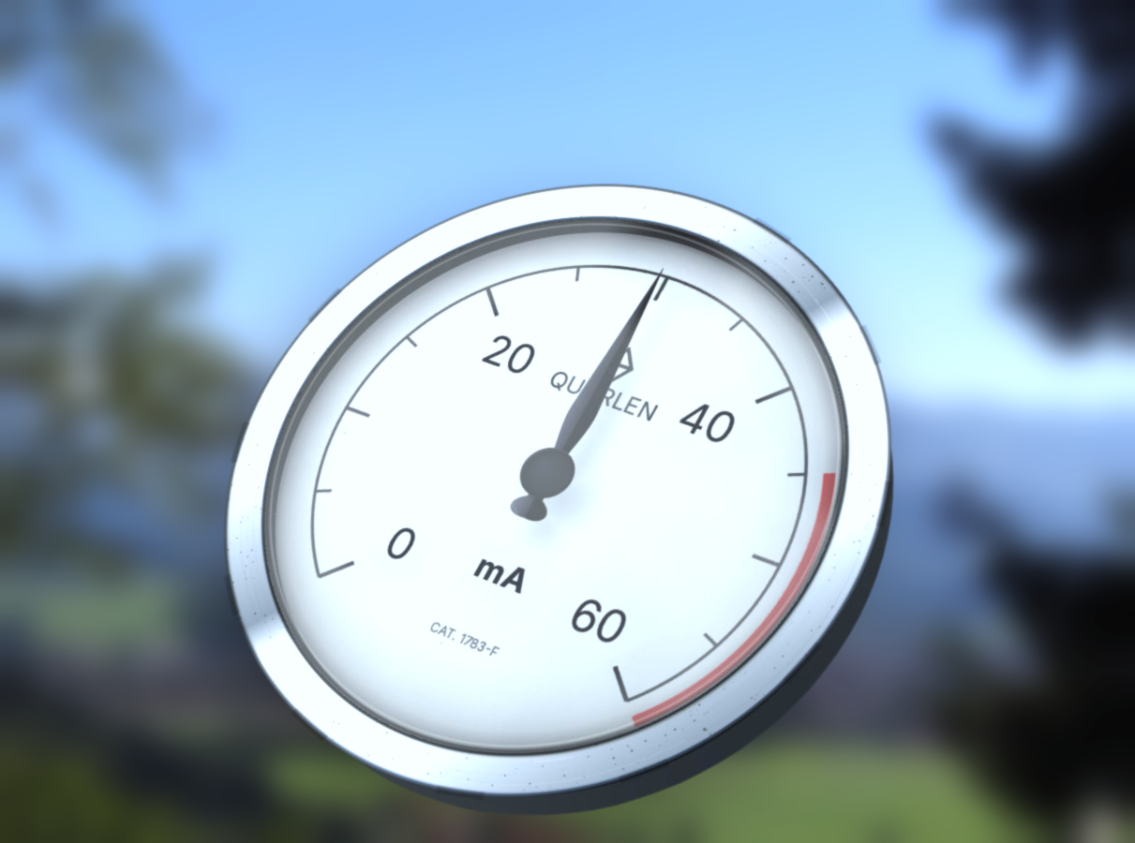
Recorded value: 30 mA
